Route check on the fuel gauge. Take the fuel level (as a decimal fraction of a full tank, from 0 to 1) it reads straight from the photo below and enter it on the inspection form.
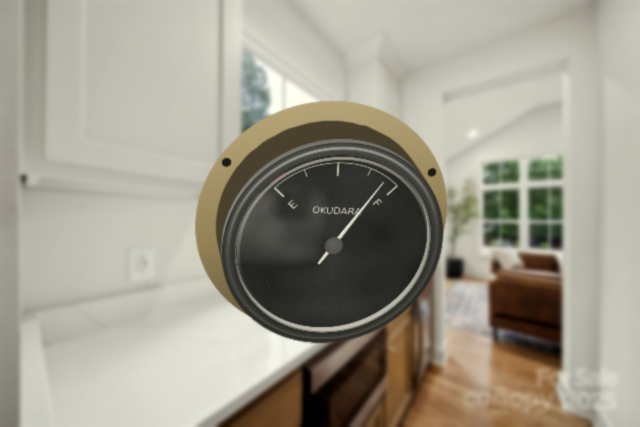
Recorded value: 0.875
